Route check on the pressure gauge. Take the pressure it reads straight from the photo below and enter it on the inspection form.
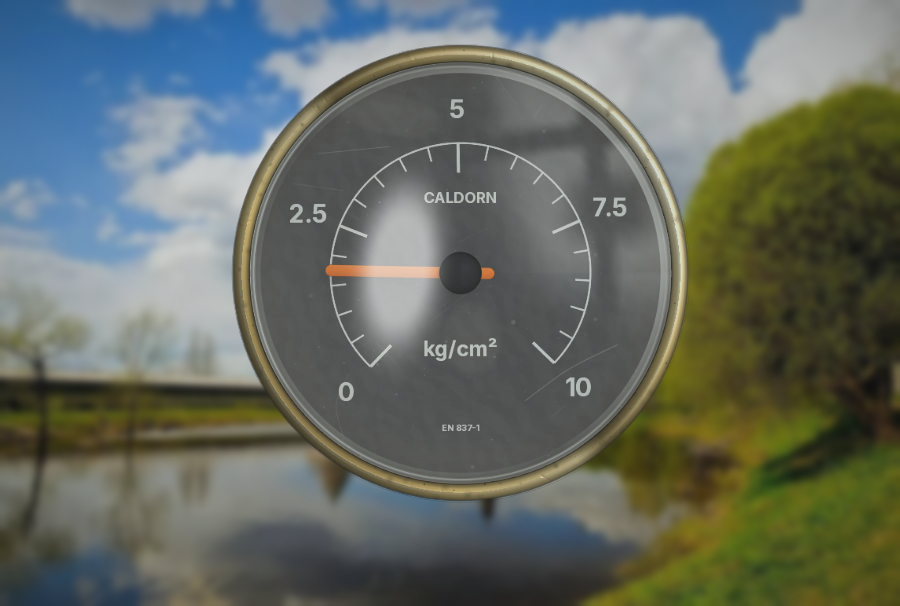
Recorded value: 1.75 kg/cm²
